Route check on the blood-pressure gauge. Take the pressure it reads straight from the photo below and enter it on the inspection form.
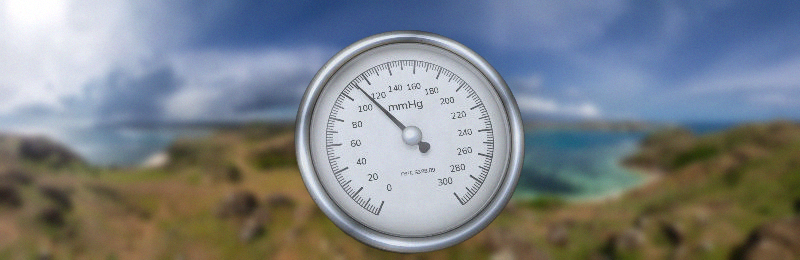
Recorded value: 110 mmHg
